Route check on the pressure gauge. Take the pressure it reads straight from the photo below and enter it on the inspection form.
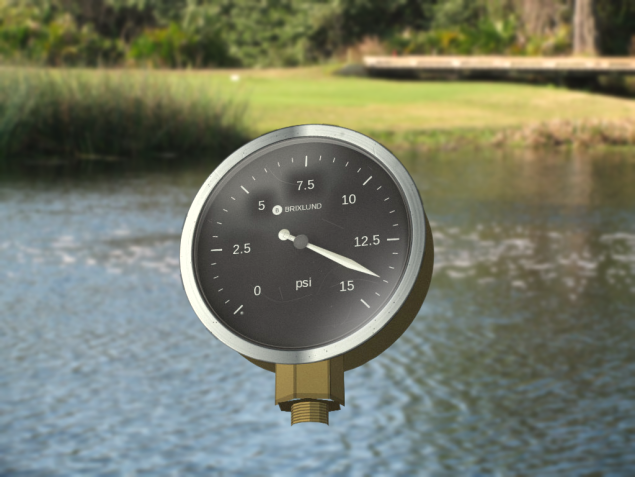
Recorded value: 14 psi
